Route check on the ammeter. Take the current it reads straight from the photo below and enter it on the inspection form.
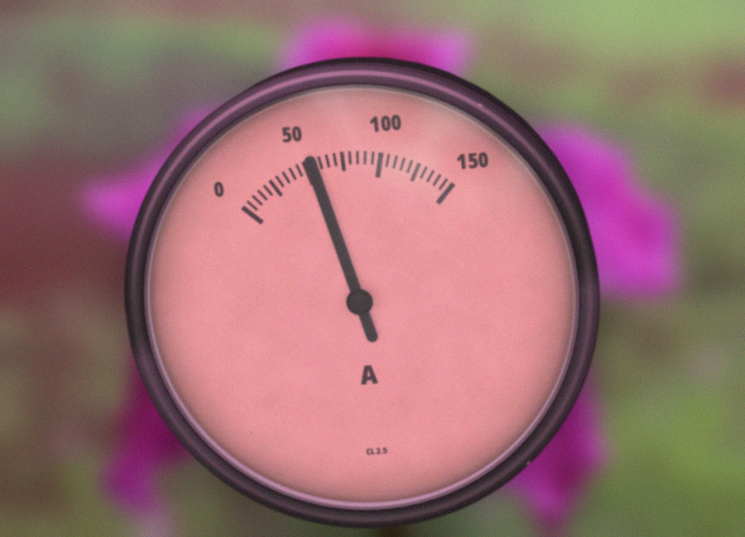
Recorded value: 55 A
